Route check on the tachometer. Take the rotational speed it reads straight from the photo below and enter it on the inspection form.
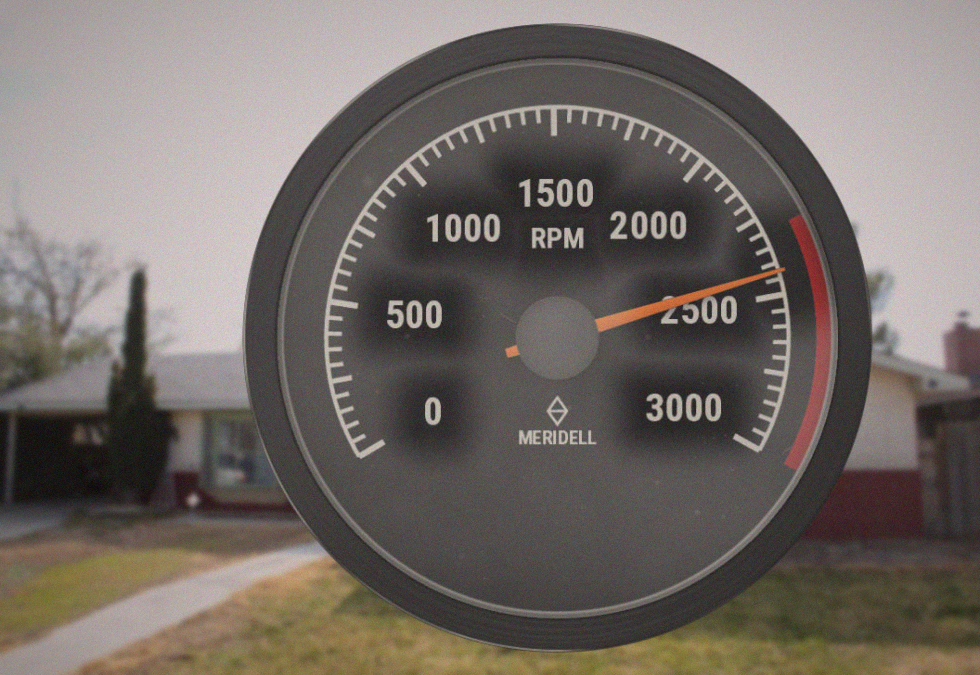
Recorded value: 2425 rpm
